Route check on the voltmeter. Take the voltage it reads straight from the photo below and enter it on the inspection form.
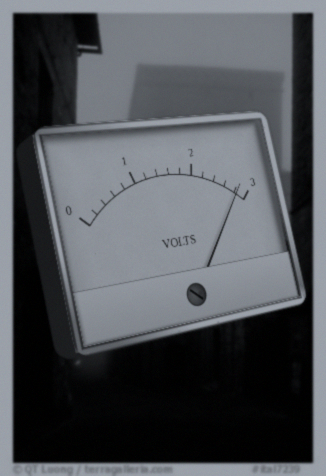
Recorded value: 2.8 V
